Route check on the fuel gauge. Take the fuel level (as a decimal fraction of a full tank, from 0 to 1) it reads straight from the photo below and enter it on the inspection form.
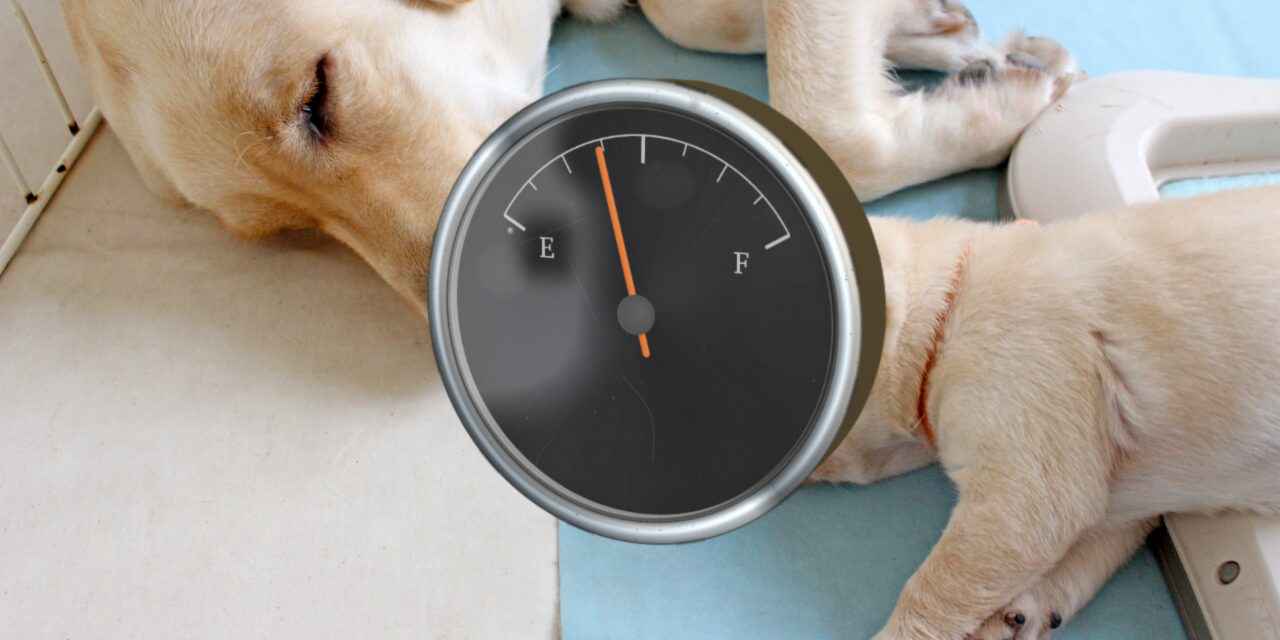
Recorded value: 0.375
